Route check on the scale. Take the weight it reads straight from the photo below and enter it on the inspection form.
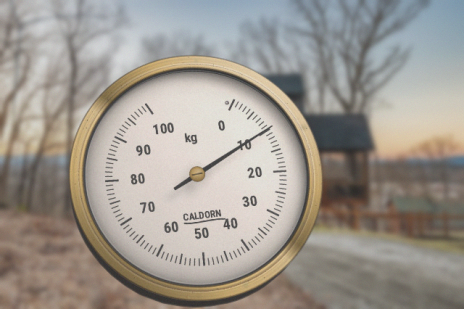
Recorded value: 10 kg
